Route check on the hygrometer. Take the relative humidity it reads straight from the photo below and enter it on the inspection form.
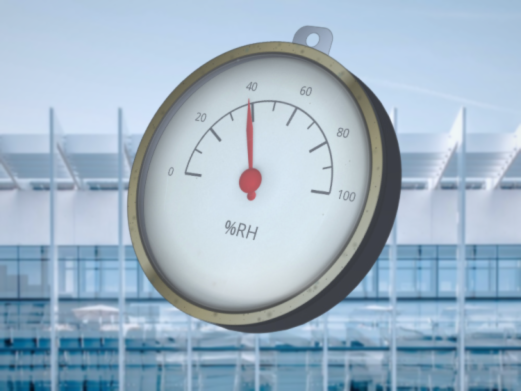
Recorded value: 40 %
